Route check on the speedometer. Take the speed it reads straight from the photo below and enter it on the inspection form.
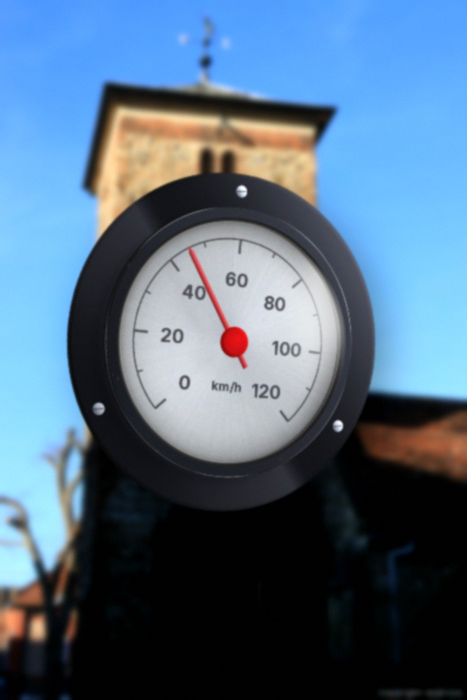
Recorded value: 45 km/h
